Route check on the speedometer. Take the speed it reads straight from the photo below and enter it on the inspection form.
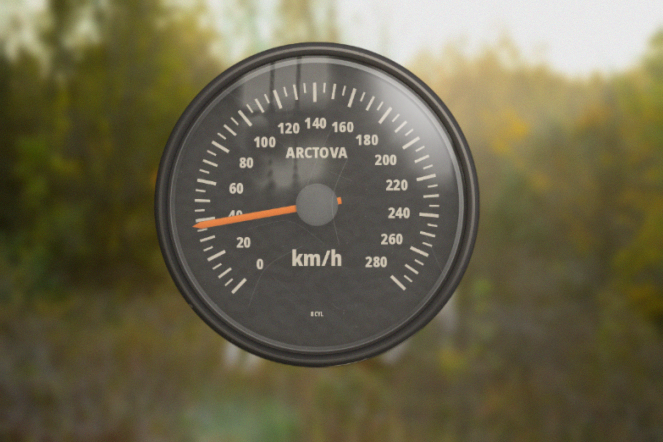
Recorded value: 37.5 km/h
